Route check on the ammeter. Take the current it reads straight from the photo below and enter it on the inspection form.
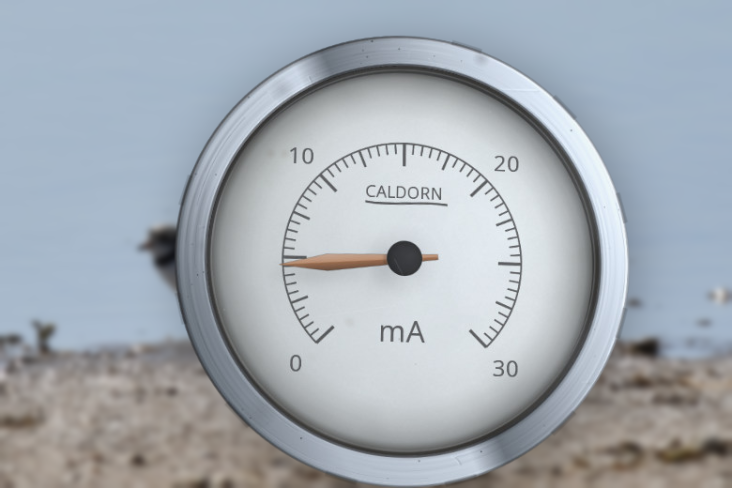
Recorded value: 4.5 mA
